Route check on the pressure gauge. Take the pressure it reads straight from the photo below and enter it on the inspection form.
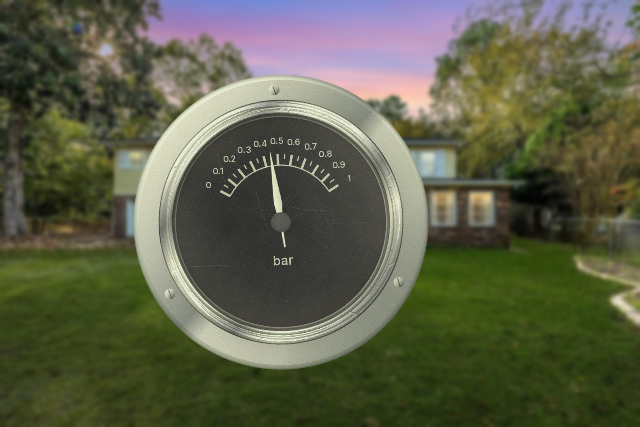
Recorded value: 0.45 bar
